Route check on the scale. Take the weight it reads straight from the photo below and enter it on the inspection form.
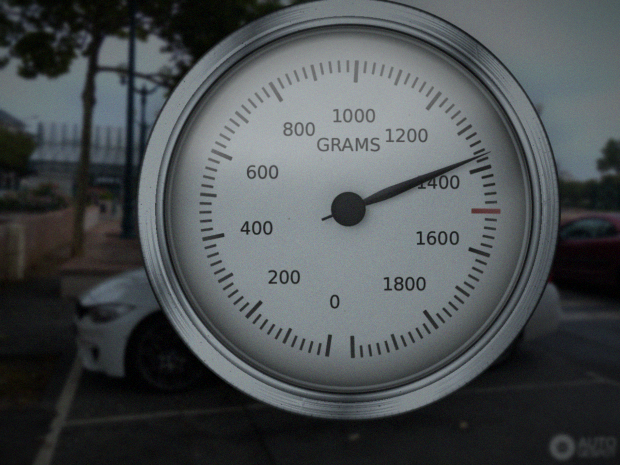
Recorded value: 1370 g
